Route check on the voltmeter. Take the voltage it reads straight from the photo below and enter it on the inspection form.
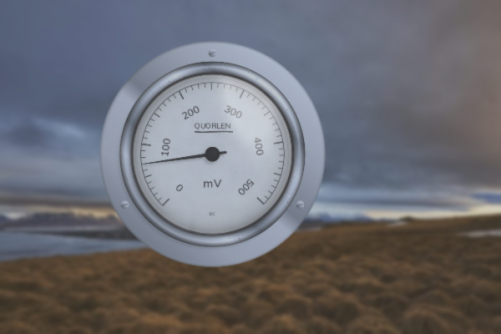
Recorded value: 70 mV
